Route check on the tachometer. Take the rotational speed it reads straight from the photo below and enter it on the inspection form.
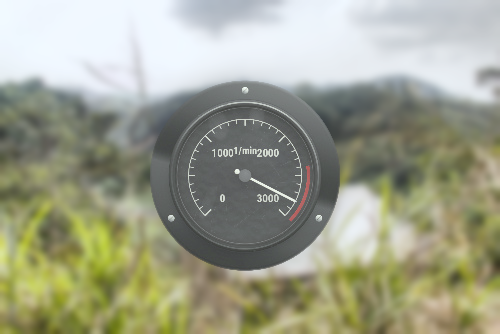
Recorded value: 2800 rpm
